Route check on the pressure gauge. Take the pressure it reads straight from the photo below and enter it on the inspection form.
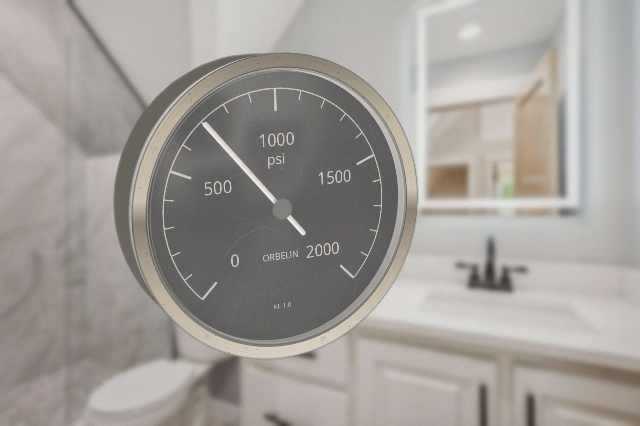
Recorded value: 700 psi
